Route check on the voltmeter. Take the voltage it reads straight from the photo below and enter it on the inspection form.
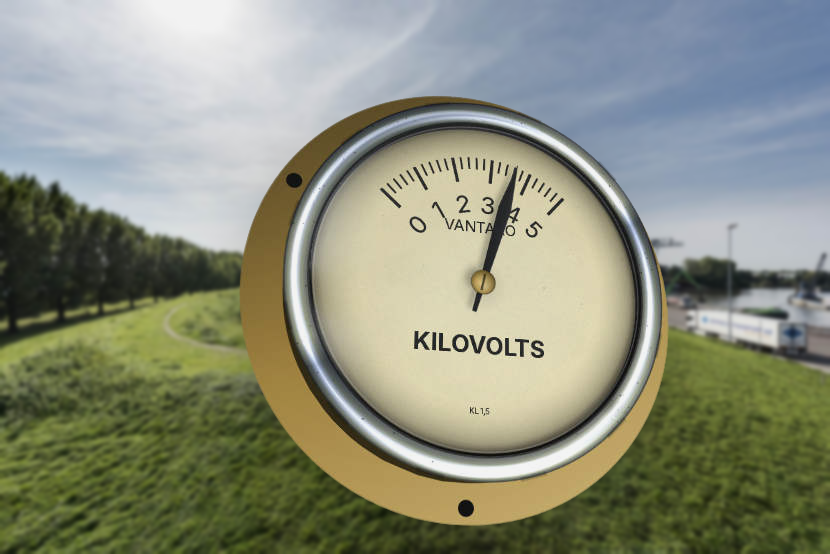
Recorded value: 3.6 kV
